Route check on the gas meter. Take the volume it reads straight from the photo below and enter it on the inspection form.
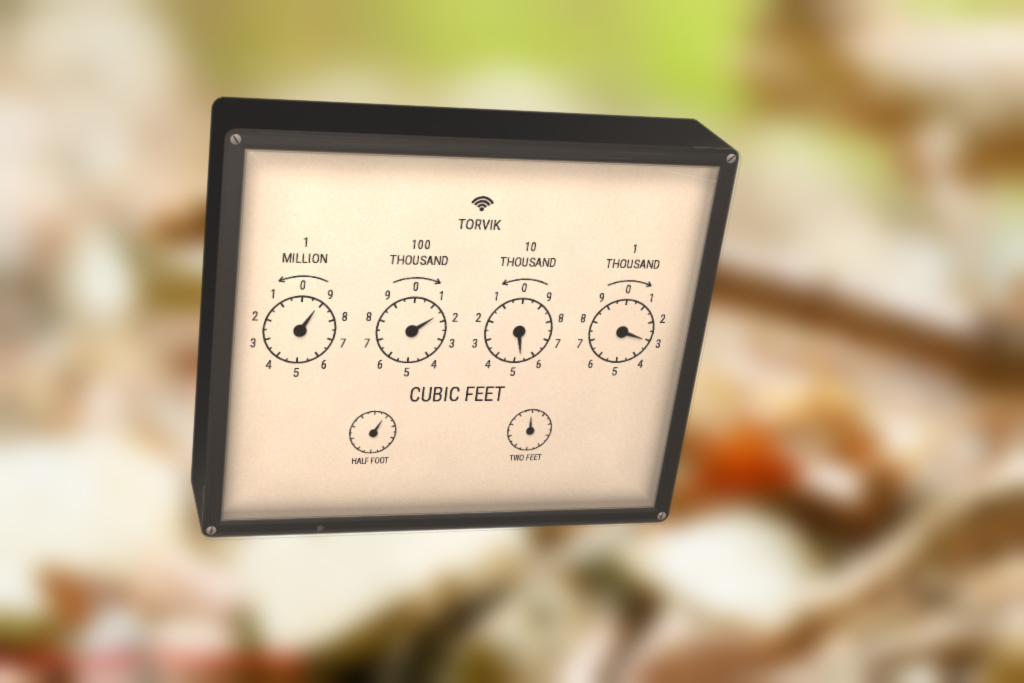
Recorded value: 915300 ft³
